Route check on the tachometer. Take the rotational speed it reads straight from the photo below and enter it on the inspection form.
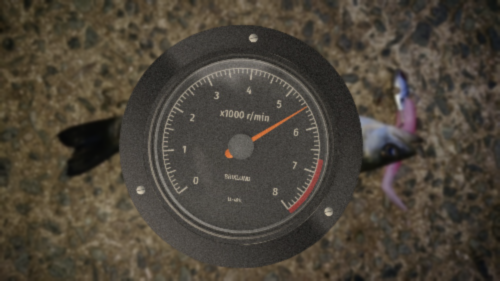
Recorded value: 5500 rpm
